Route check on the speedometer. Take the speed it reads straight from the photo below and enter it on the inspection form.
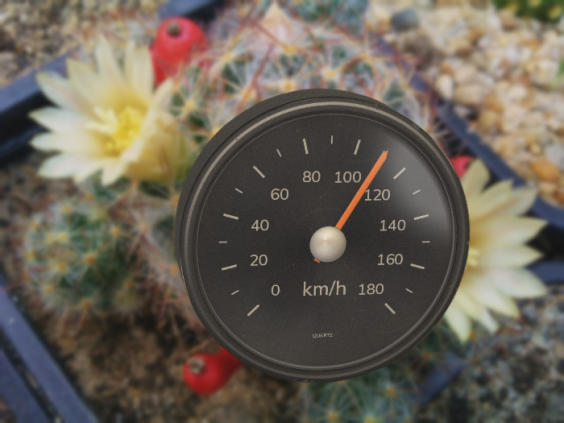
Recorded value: 110 km/h
